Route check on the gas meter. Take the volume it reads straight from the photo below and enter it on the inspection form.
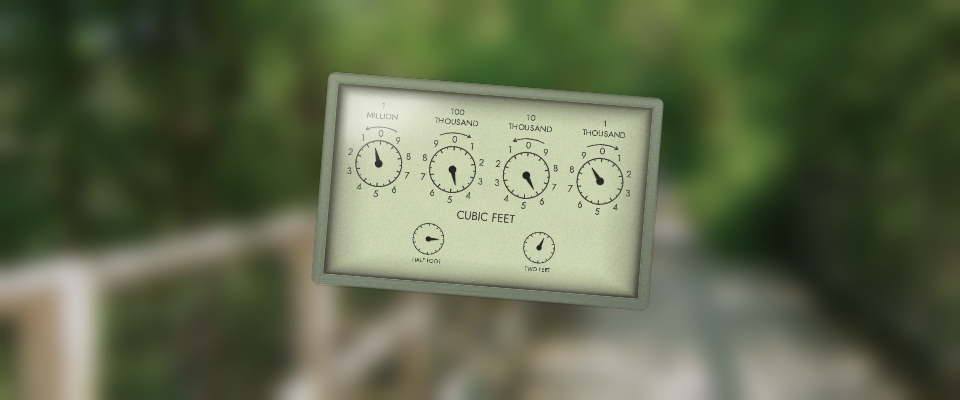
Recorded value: 45900 ft³
